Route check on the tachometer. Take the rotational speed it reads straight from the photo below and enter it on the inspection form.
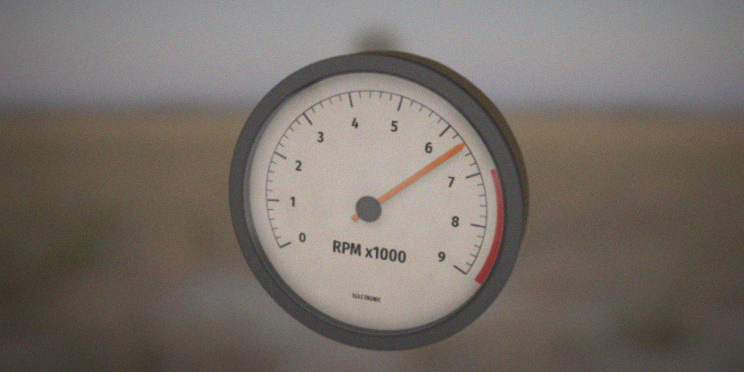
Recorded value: 6400 rpm
